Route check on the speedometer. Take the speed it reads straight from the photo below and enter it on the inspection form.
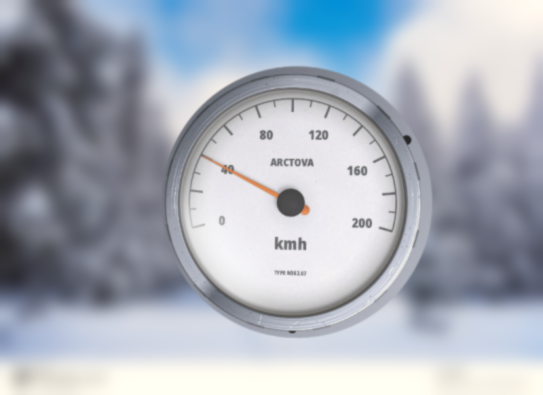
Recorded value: 40 km/h
